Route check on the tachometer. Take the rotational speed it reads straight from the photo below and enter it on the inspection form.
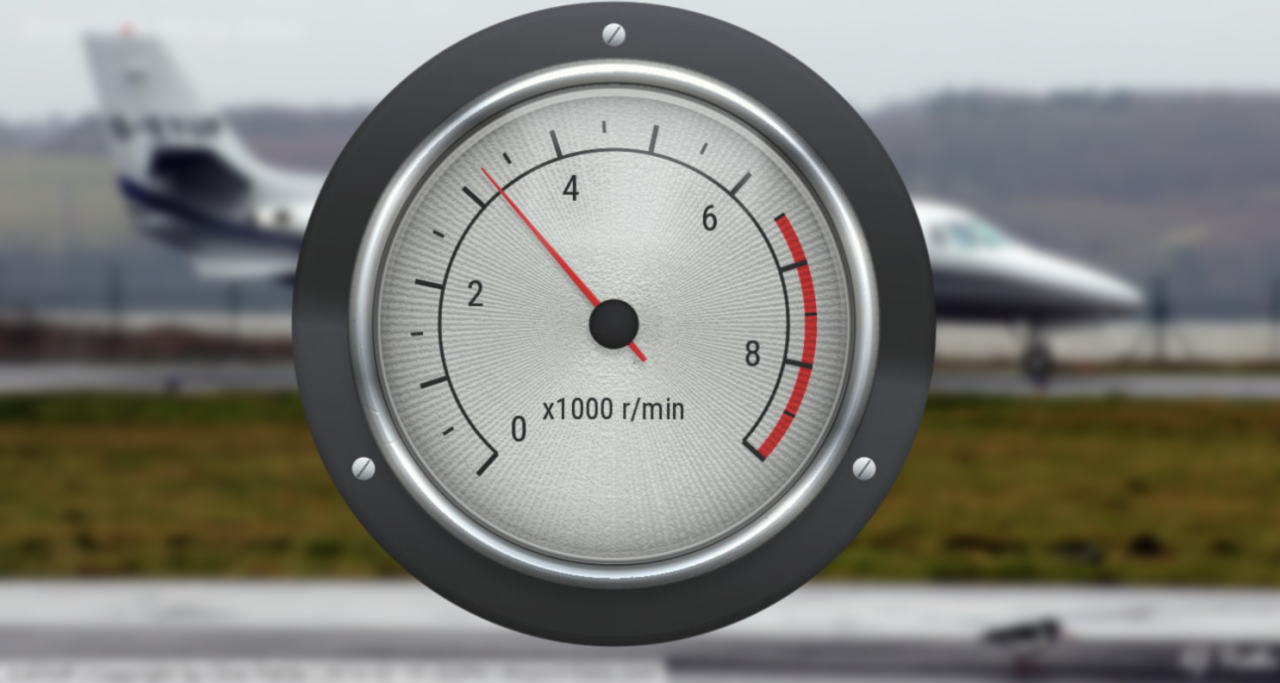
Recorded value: 3250 rpm
